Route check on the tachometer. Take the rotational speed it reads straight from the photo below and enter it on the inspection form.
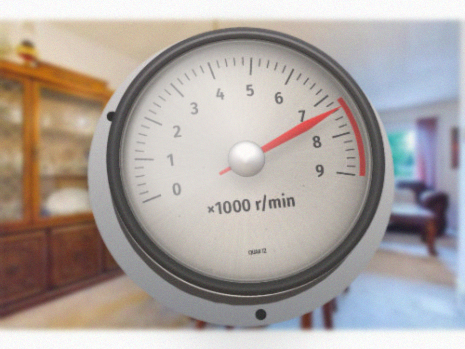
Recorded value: 7400 rpm
